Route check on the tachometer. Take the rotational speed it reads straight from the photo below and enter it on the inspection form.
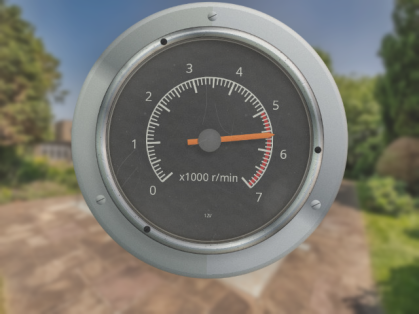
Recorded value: 5600 rpm
